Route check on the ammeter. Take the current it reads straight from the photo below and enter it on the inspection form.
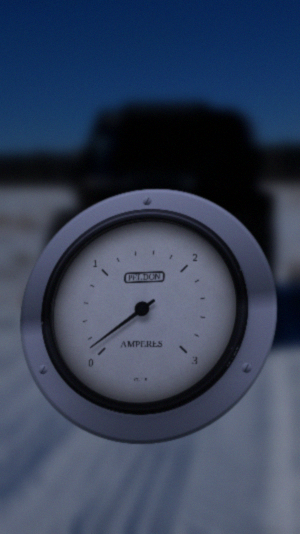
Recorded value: 0.1 A
